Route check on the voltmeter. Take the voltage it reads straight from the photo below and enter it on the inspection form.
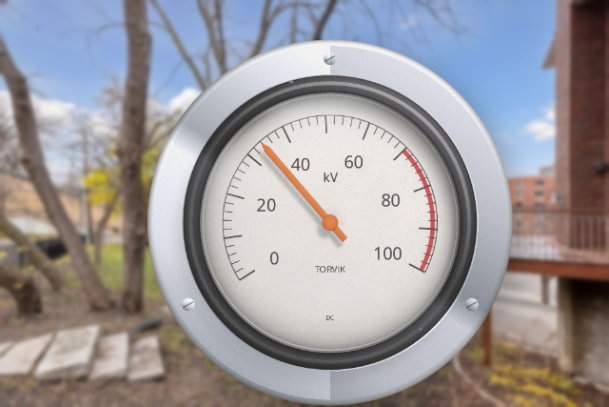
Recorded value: 34 kV
